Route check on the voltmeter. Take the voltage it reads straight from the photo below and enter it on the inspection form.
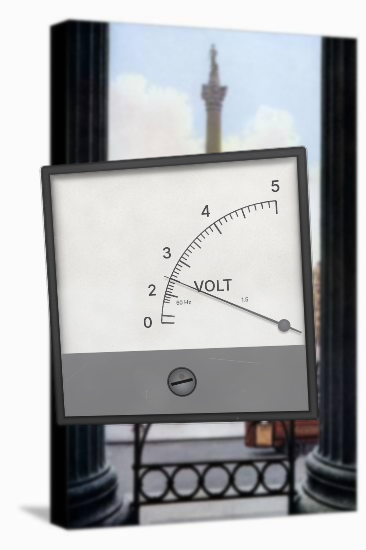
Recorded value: 2.5 V
